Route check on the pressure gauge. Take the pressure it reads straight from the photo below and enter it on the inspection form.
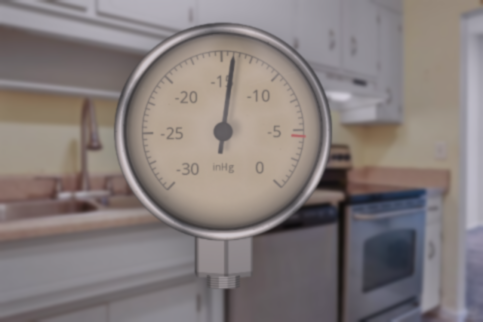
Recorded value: -14 inHg
